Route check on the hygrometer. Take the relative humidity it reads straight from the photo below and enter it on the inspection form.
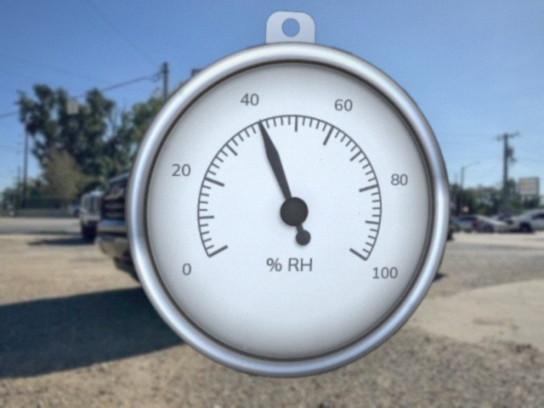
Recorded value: 40 %
